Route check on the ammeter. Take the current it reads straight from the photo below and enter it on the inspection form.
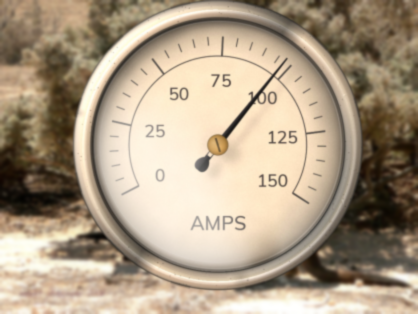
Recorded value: 97.5 A
